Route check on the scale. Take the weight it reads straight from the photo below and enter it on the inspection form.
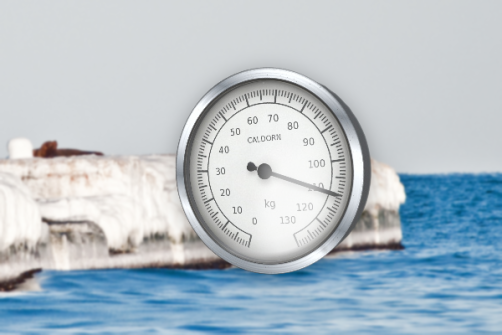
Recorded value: 110 kg
